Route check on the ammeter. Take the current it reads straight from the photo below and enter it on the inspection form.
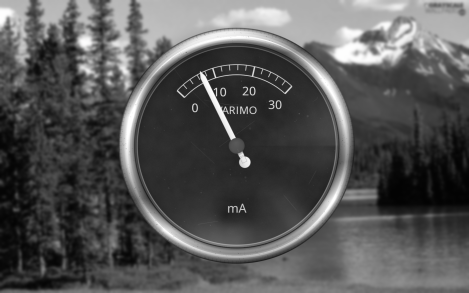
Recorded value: 7 mA
